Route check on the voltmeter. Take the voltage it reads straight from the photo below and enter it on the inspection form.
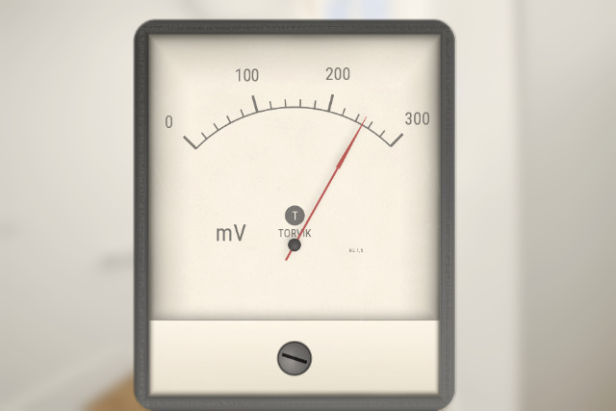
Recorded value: 250 mV
